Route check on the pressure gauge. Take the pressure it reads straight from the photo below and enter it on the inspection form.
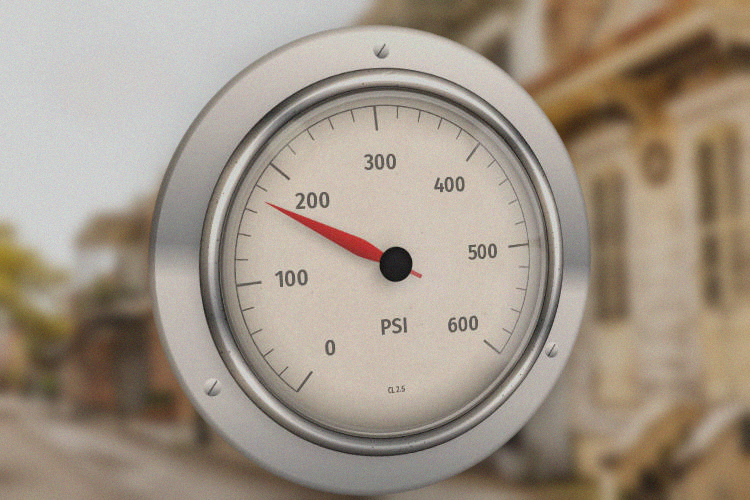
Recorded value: 170 psi
